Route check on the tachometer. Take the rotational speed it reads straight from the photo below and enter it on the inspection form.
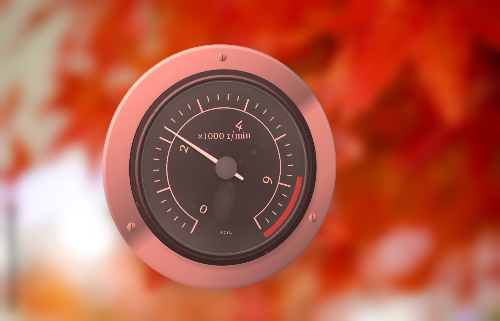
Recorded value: 2200 rpm
